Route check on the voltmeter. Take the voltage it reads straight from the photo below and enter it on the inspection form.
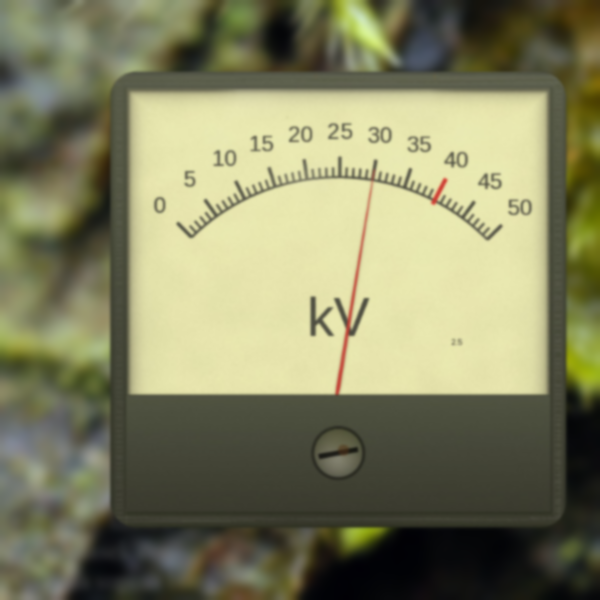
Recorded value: 30 kV
